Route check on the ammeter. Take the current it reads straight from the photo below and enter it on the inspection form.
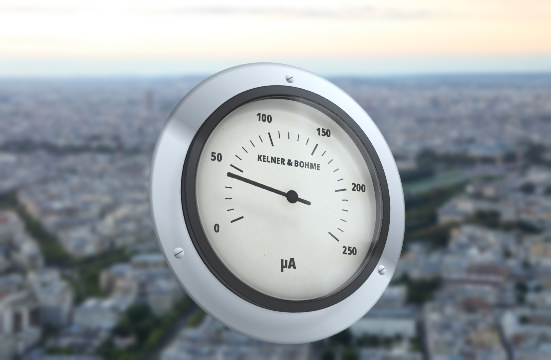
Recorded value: 40 µA
